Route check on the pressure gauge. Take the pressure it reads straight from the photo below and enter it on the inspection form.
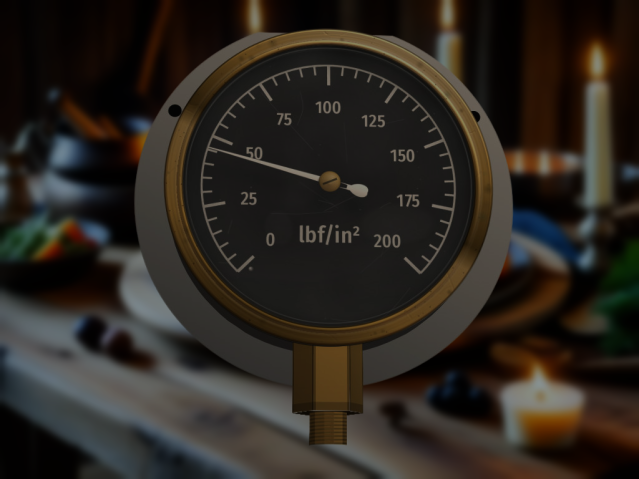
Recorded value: 45 psi
